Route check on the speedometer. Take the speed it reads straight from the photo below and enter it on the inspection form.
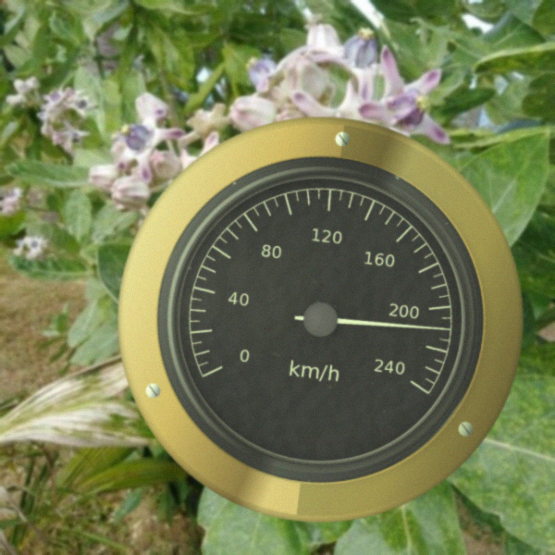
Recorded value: 210 km/h
